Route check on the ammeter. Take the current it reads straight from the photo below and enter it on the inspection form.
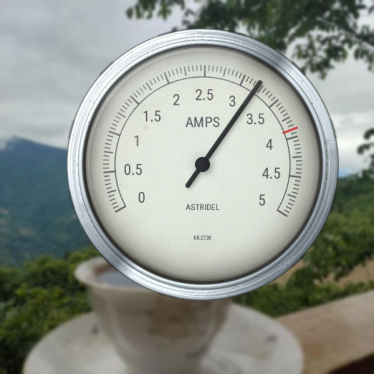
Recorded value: 3.2 A
